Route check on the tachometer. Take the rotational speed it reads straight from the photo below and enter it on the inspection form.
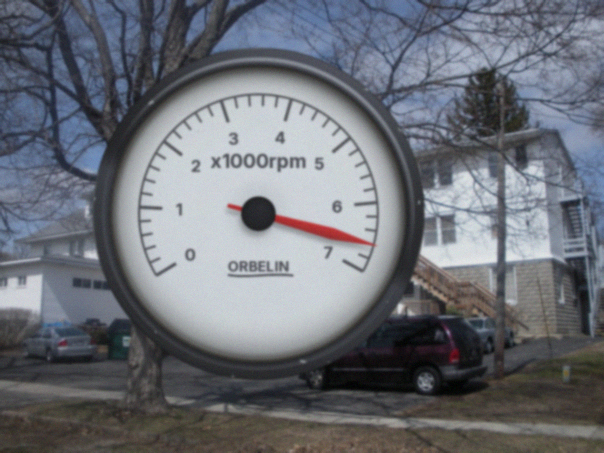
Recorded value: 6600 rpm
